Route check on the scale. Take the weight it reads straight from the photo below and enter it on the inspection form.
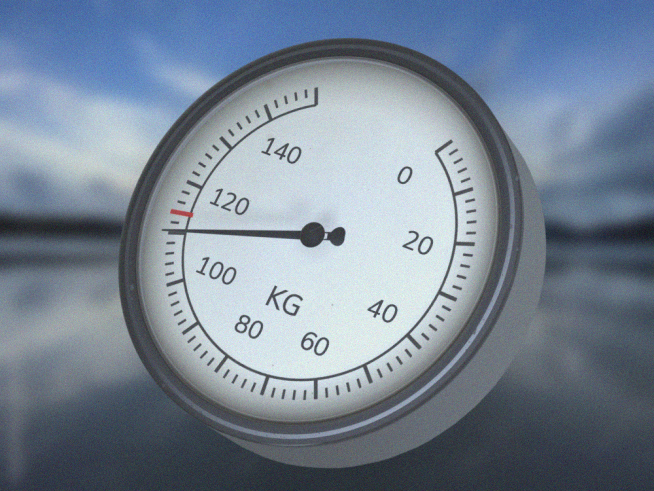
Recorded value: 110 kg
